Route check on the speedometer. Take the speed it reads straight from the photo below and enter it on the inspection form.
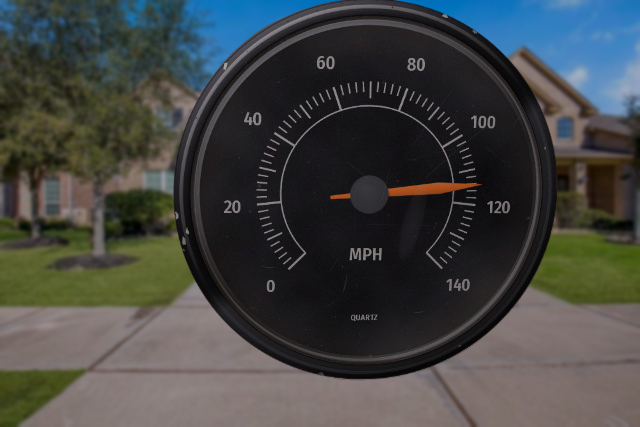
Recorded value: 114 mph
